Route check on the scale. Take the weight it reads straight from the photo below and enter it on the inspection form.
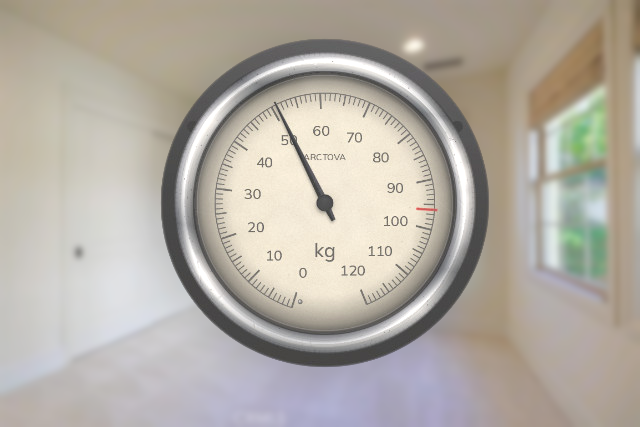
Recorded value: 51 kg
